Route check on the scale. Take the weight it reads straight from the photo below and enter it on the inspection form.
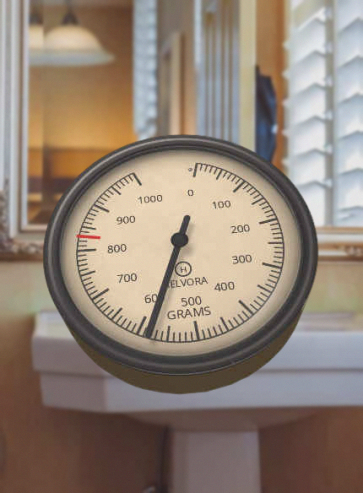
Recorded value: 580 g
